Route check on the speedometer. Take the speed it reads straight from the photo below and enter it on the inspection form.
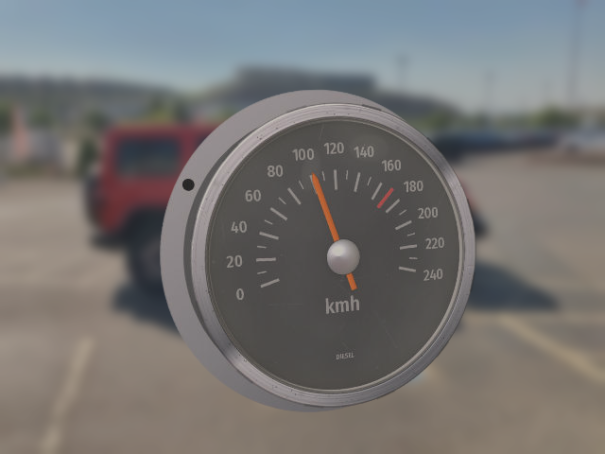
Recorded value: 100 km/h
